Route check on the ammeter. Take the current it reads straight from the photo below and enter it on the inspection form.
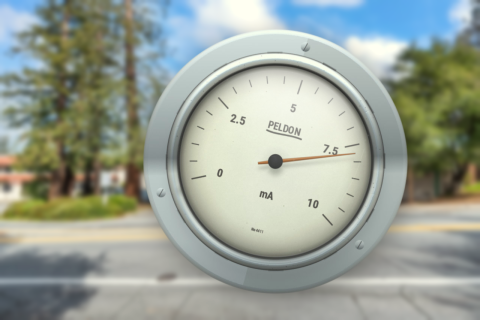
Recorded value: 7.75 mA
